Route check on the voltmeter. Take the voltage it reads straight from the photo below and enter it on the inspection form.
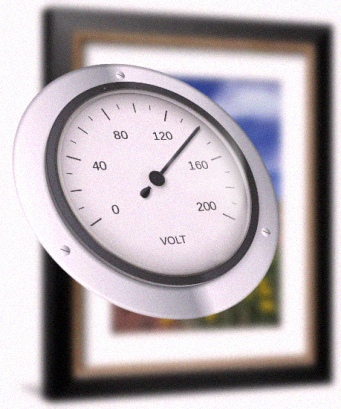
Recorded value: 140 V
